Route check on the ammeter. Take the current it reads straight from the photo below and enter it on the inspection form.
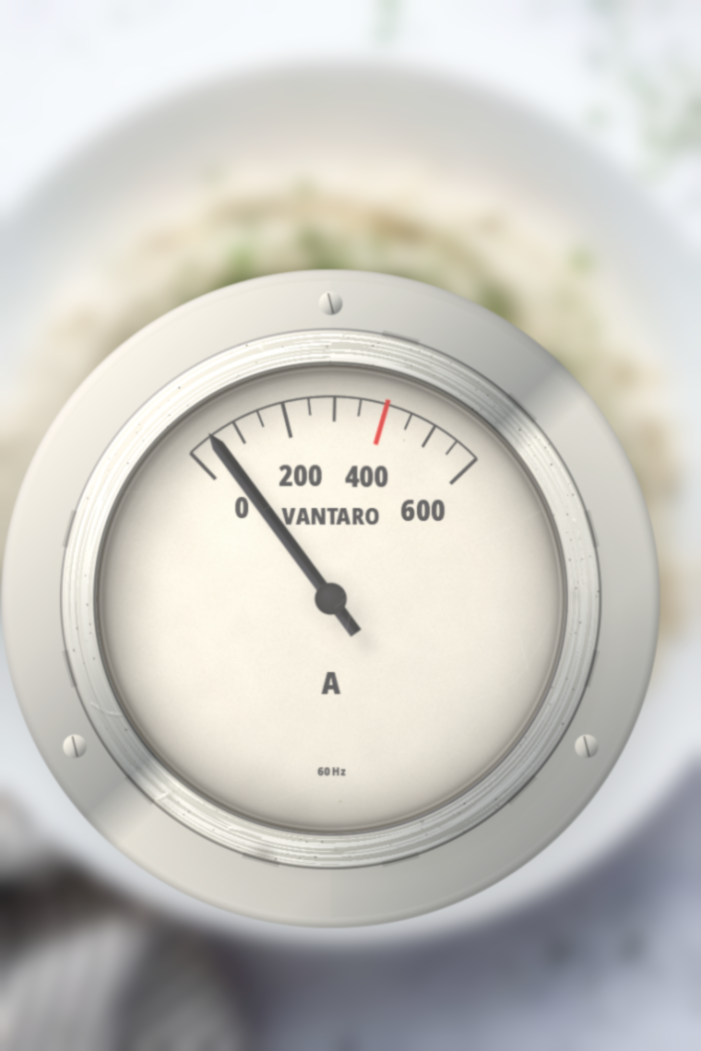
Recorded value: 50 A
